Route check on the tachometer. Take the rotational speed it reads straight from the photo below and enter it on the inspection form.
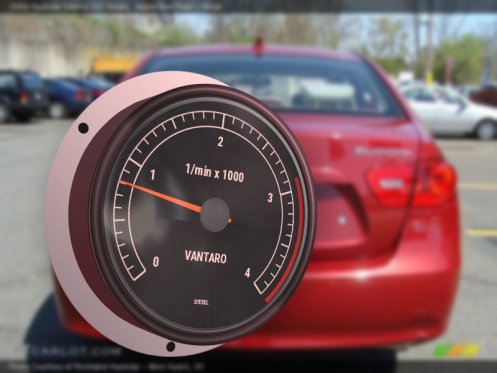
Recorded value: 800 rpm
